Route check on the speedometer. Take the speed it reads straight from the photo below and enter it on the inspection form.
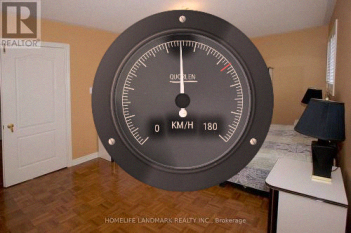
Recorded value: 90 km/h
